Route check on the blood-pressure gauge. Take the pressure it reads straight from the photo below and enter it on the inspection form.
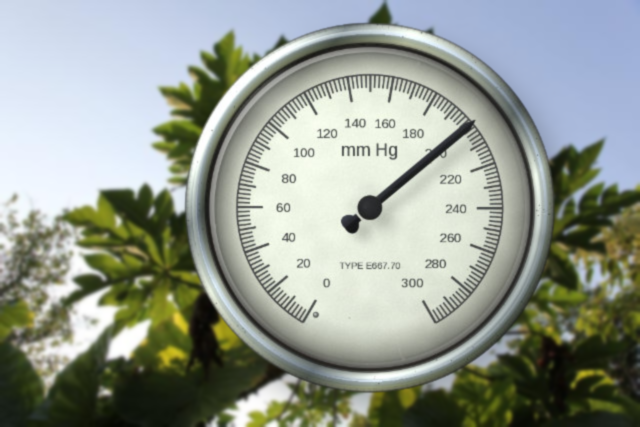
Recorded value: 200 mmHg
